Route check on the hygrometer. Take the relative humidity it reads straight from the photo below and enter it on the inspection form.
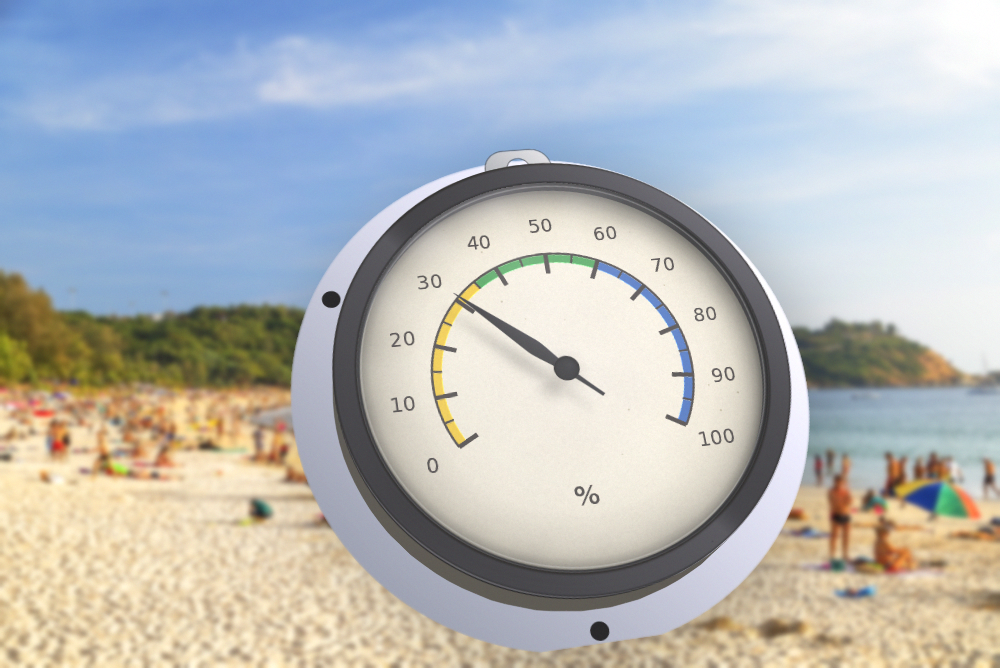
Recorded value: 30 %
